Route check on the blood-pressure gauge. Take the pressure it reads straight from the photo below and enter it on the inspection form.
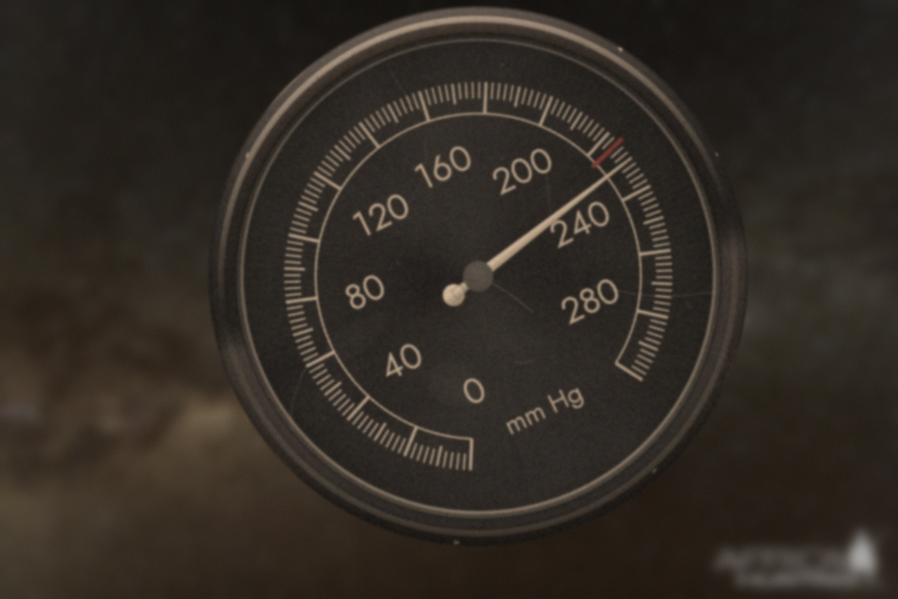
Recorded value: 230 mmHg
